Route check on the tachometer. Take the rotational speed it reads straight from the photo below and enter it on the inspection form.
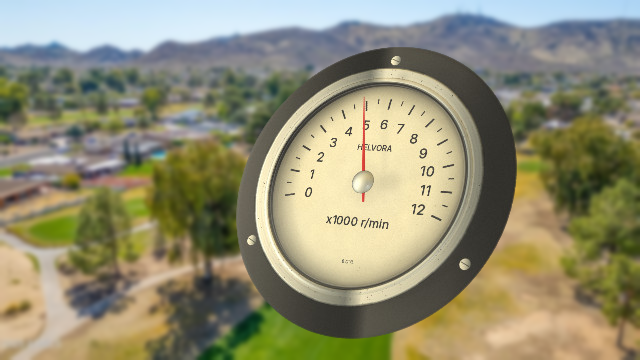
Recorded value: 5000 rpm
